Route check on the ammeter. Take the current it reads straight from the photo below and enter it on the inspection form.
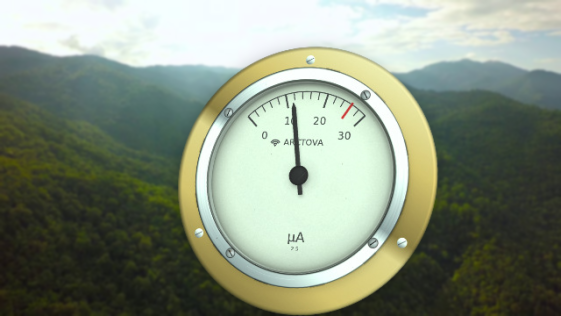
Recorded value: 12 µA
